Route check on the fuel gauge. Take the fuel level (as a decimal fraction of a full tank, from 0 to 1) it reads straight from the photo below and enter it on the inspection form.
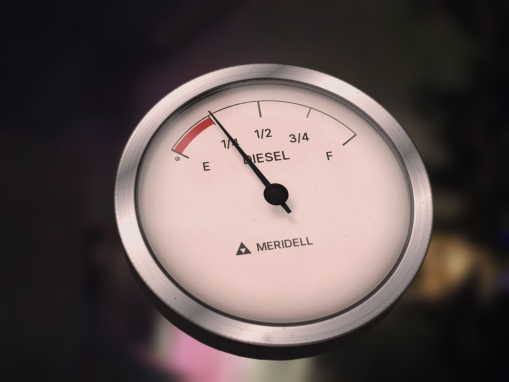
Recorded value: 0.25
